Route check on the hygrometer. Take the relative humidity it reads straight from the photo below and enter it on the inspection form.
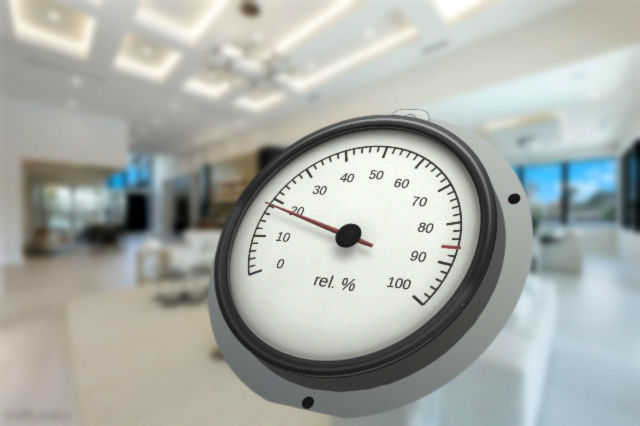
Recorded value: 18 %
